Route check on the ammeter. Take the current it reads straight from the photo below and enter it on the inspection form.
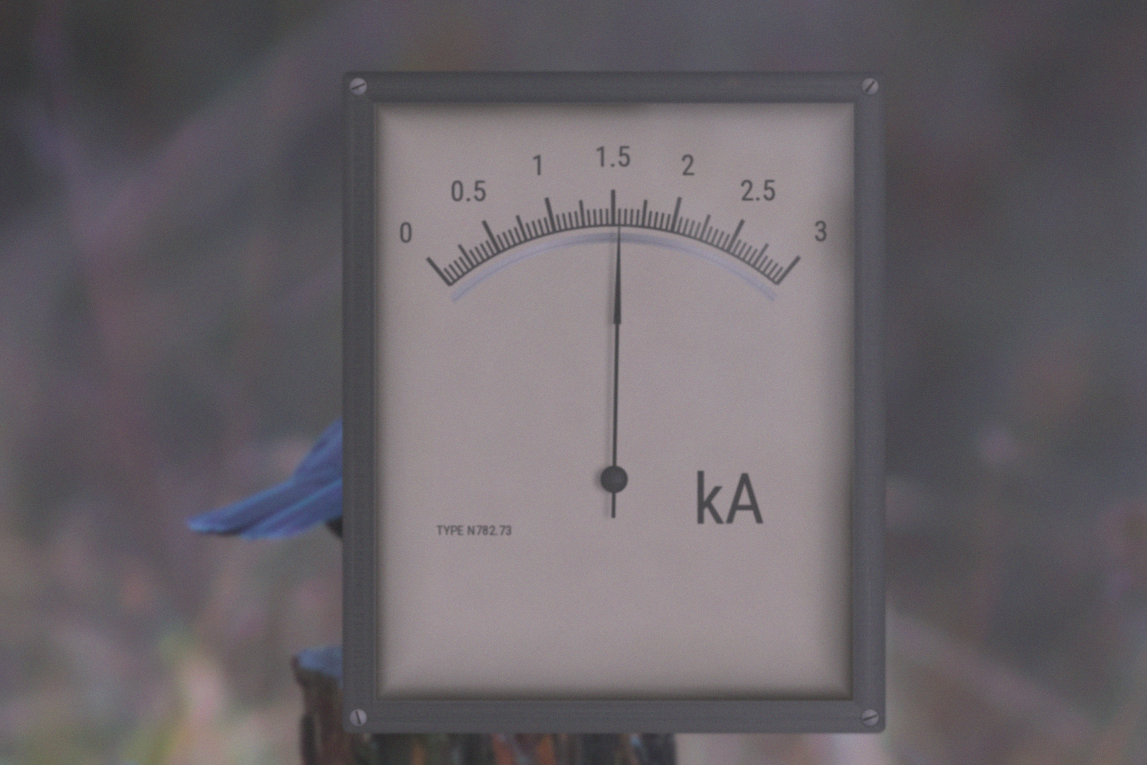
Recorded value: 1.55 kA
